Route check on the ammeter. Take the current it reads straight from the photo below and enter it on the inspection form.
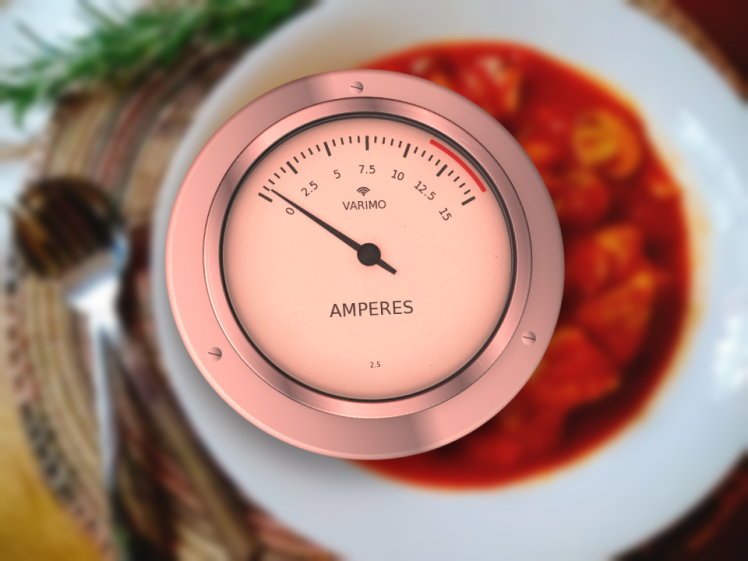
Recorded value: 0.5 A
